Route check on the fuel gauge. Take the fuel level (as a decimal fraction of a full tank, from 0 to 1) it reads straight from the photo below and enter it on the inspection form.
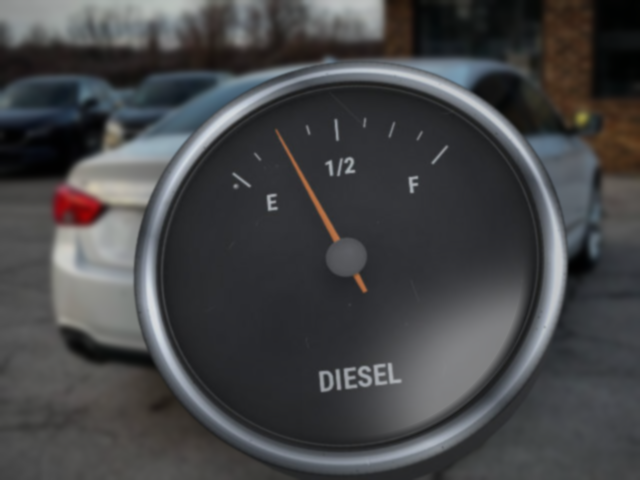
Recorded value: 0.25
